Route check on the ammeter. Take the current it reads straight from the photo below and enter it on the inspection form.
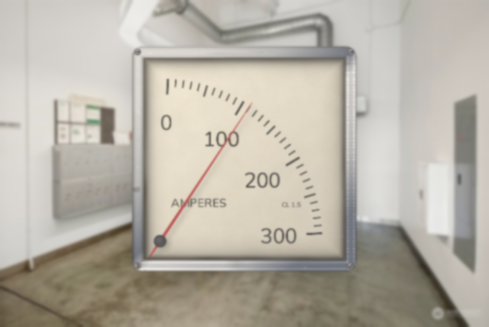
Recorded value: 110 A
